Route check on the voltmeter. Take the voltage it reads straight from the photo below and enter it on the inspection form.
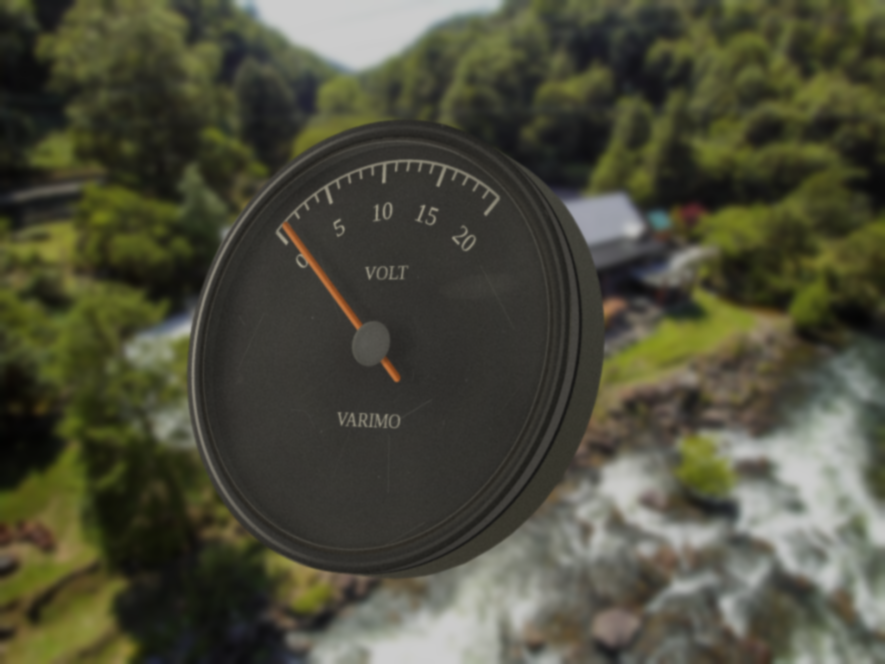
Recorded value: 1 V
